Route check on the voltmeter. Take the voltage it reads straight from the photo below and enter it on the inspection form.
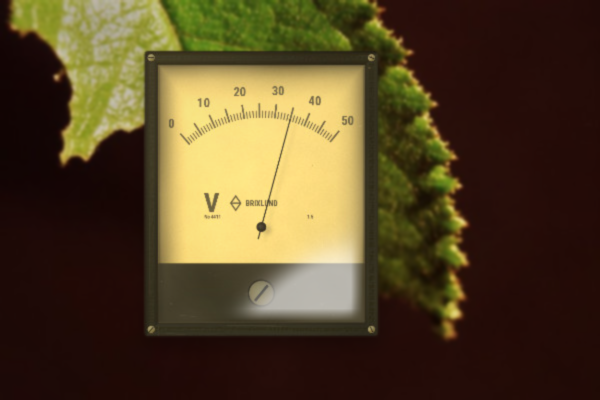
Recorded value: 35 V
